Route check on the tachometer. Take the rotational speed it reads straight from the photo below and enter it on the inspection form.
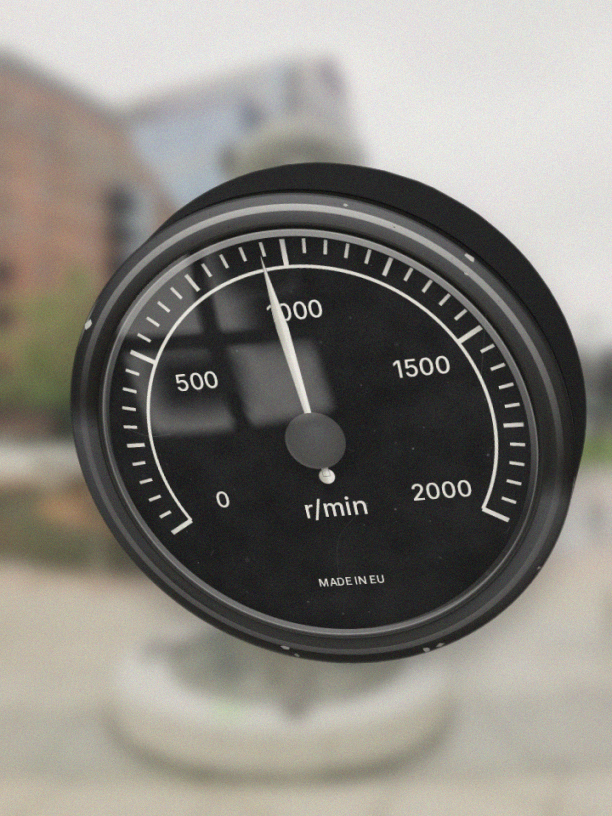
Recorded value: 950 rpm
